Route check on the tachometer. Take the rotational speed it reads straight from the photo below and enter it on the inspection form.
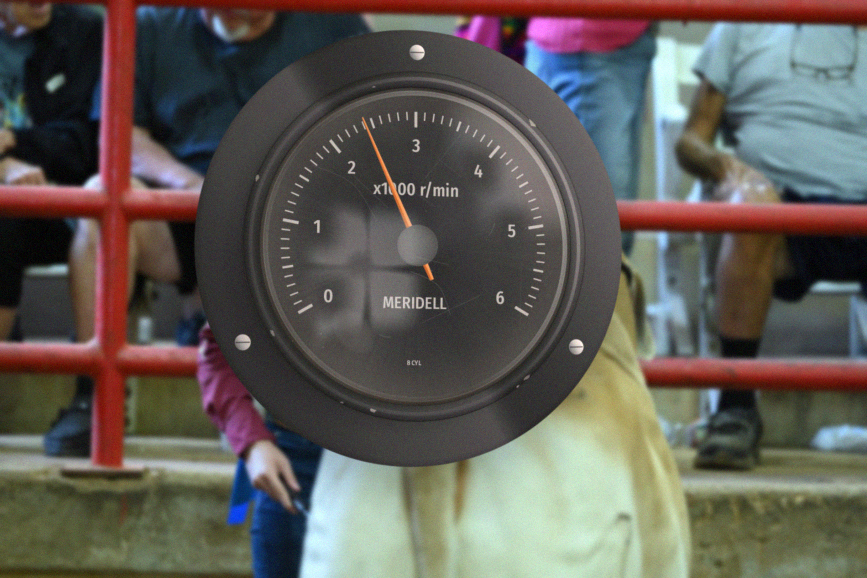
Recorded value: 2400 rpm
